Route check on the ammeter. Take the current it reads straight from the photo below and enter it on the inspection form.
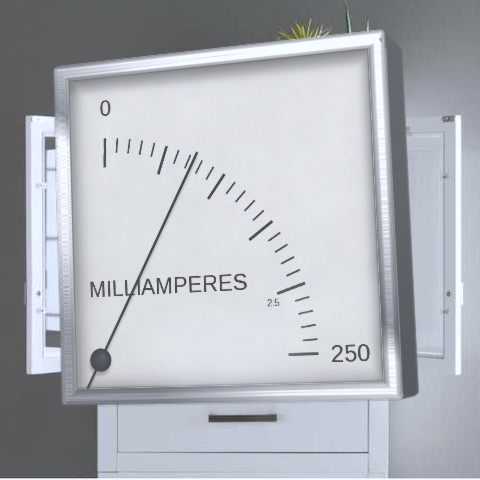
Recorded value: 75 mA
